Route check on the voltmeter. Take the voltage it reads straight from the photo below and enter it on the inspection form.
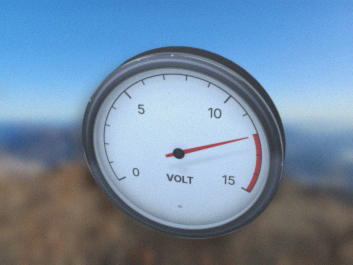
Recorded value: 12 V
